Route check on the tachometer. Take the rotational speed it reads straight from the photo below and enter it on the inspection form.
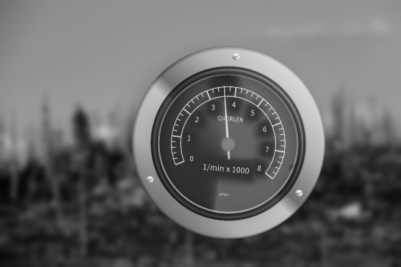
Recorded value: 3600 rpm
